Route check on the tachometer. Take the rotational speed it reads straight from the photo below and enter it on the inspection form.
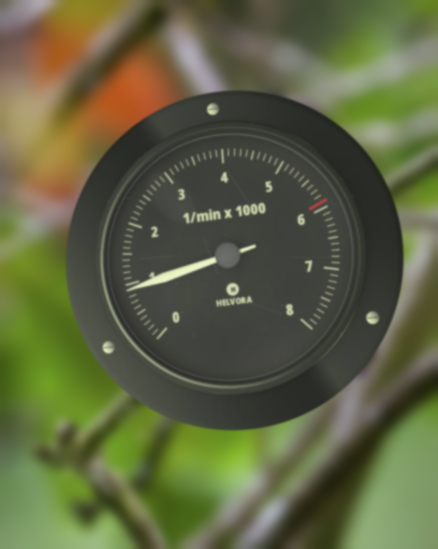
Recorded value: 900 rpm
